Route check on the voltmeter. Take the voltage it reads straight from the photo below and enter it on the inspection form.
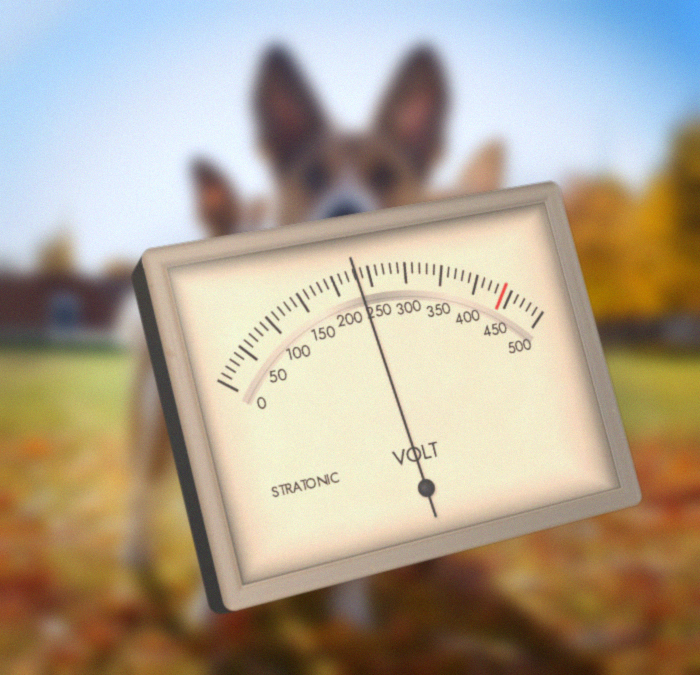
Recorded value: 230 V
